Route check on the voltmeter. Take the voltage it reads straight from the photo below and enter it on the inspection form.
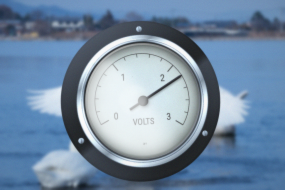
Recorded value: 2.2 V
